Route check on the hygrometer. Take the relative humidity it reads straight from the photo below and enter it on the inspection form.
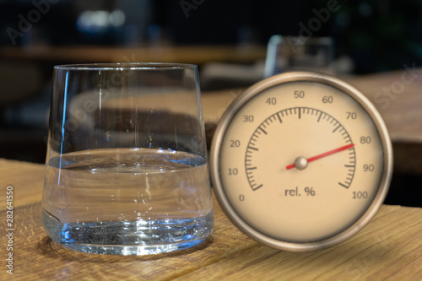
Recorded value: 80 %
